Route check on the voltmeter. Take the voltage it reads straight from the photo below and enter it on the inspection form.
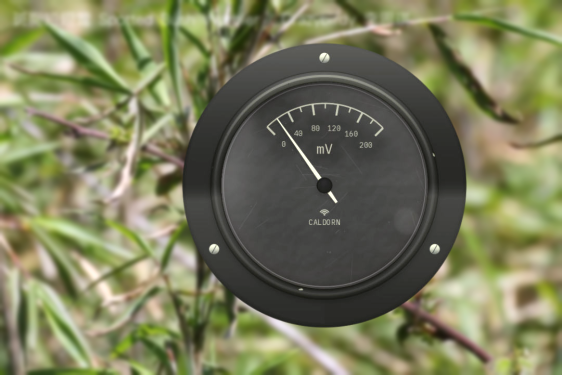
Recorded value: 20 mV
